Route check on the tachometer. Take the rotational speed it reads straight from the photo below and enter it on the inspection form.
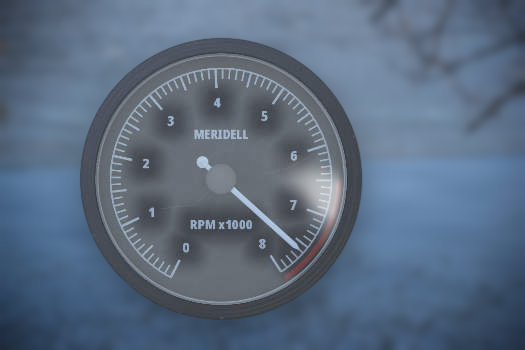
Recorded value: 7600 rpm
